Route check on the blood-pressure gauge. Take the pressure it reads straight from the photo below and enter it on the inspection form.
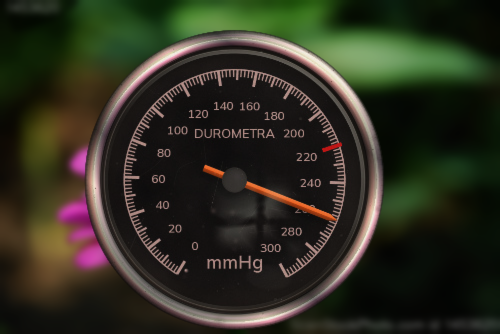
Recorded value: 260 mmHg
